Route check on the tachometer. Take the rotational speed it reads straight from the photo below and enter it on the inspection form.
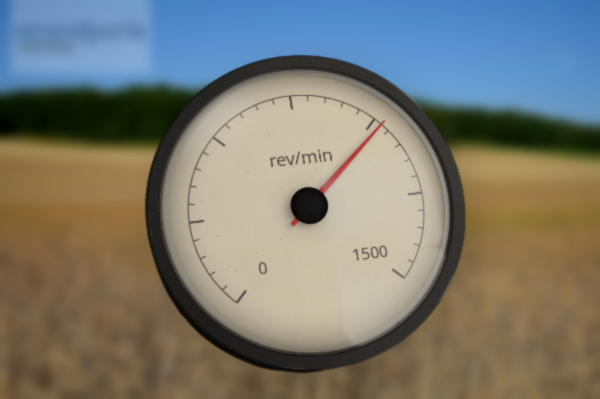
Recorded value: 1025 rpm
